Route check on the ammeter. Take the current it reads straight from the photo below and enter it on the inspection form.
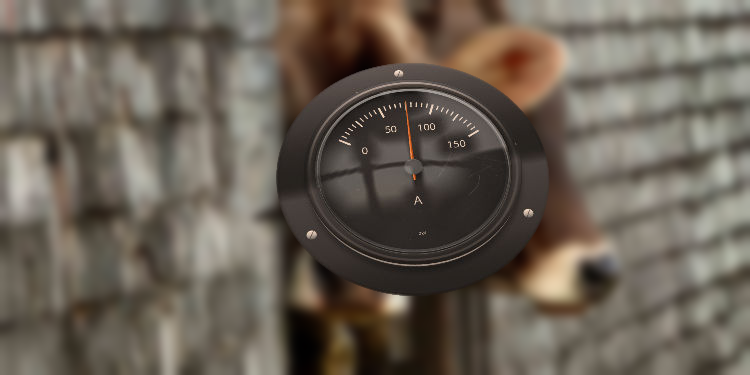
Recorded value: 75 A
